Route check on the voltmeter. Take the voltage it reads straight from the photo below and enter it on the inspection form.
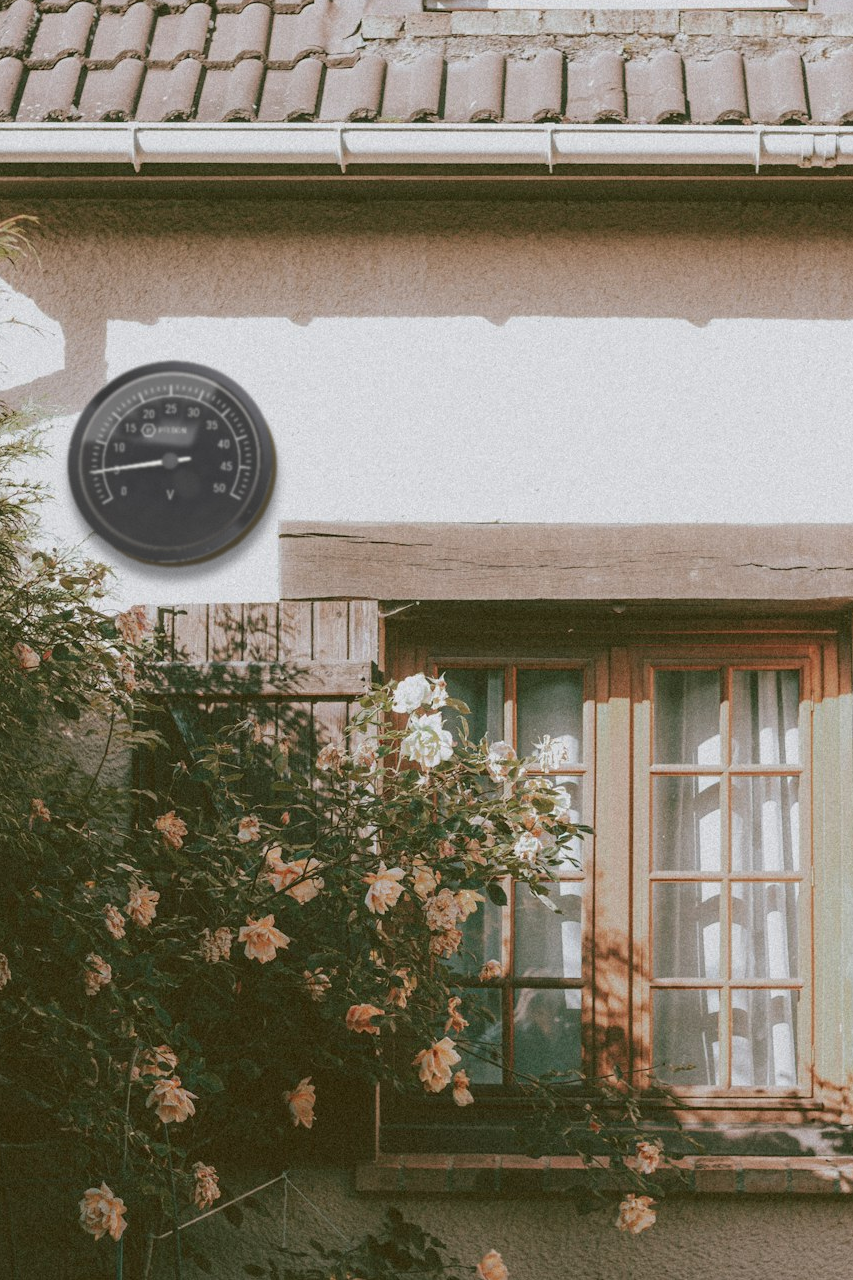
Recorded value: 5 V
